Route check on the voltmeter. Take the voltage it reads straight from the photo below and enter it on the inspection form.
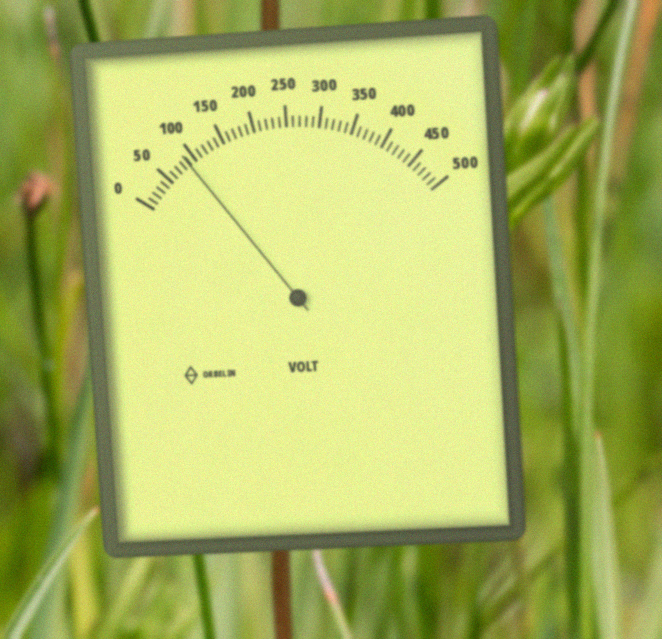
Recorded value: 90 V
